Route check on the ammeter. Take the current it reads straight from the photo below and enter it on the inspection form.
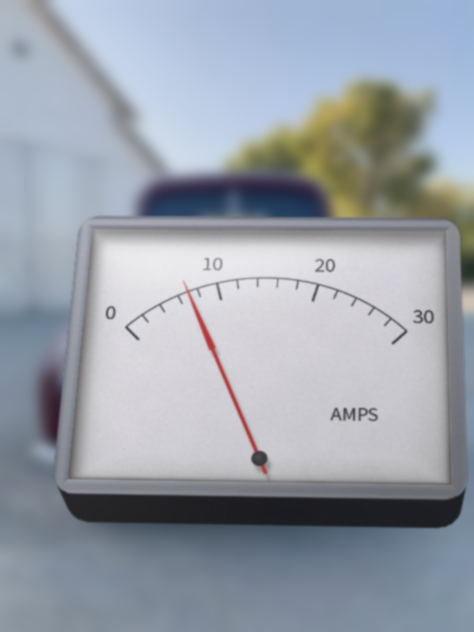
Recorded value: 7 A
